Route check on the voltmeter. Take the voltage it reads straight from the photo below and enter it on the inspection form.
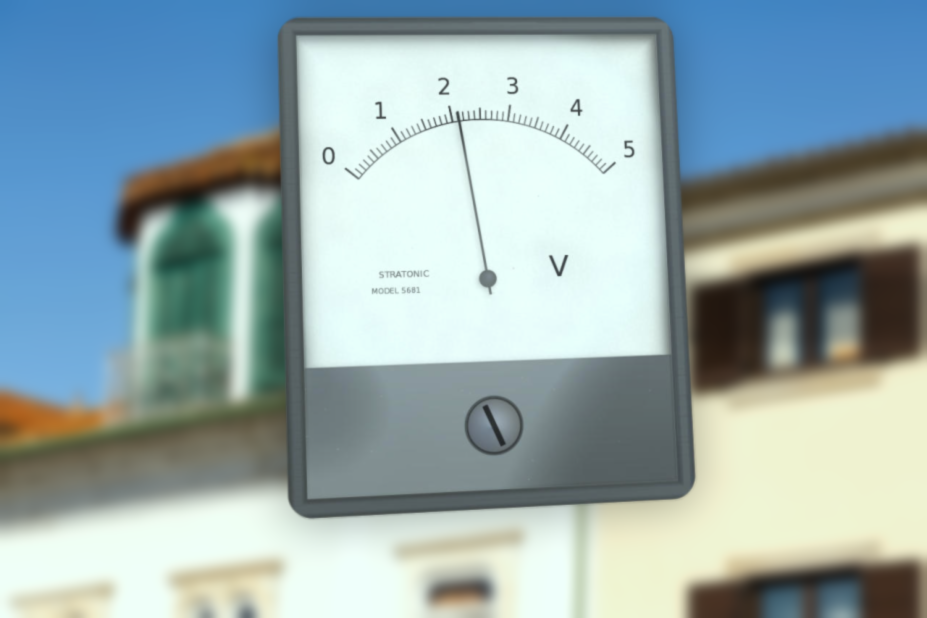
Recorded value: 2.1 V
